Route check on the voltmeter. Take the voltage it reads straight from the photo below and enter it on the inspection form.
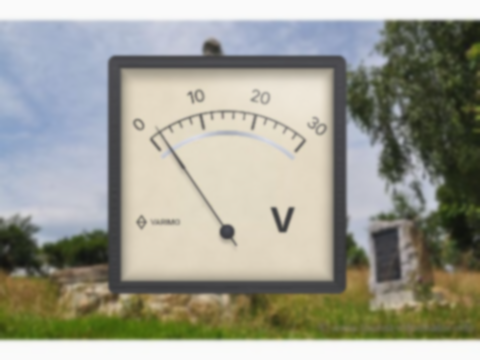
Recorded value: 2 V
